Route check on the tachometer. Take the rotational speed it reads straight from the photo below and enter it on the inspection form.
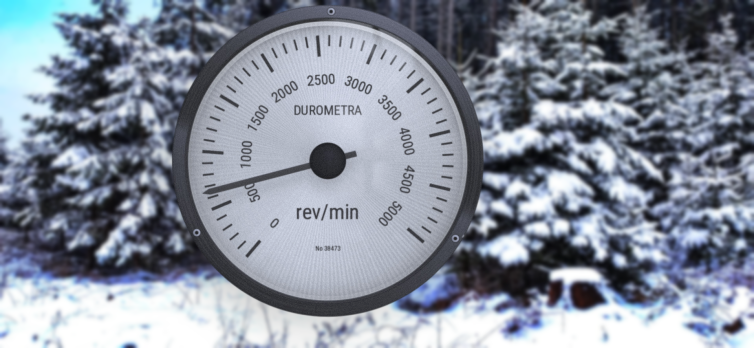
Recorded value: 650 rpm
